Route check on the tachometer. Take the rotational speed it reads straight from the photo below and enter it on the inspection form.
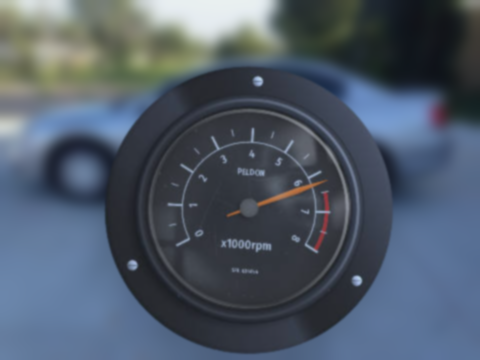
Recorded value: 6250 rpm
